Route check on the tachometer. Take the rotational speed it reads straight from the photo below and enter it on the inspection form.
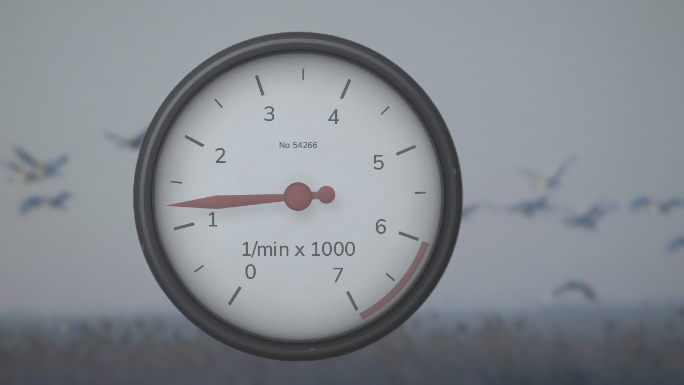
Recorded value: 1250 rpm
